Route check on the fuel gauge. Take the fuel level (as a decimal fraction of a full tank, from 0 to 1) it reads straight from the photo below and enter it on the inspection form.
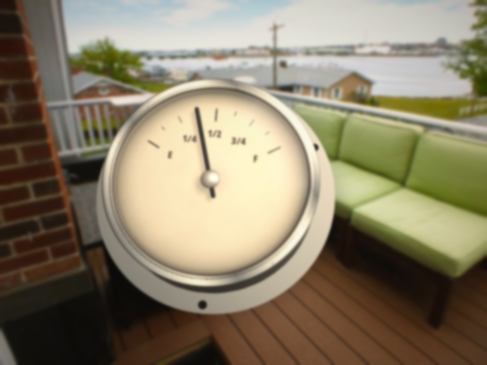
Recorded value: 0.375
